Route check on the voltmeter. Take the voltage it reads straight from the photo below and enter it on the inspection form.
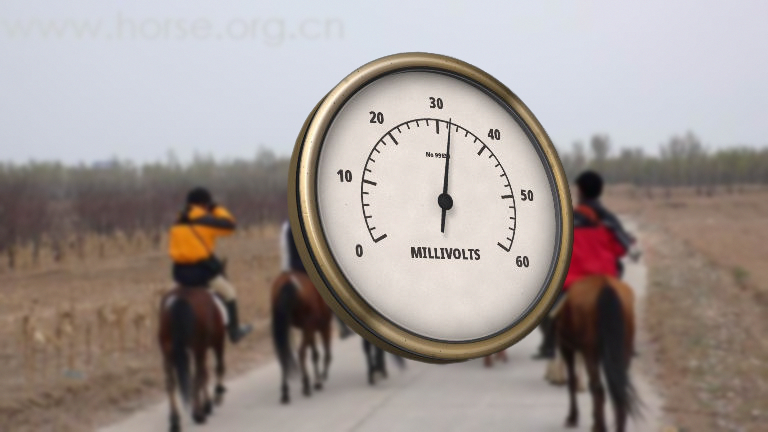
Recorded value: 32 mV
